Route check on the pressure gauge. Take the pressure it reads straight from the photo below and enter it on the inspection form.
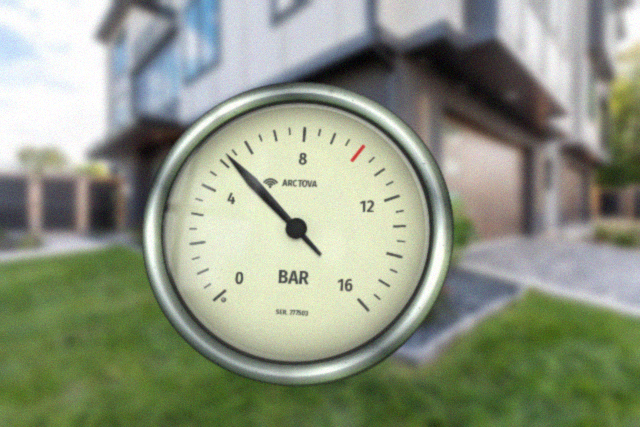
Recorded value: 5.25 bar
